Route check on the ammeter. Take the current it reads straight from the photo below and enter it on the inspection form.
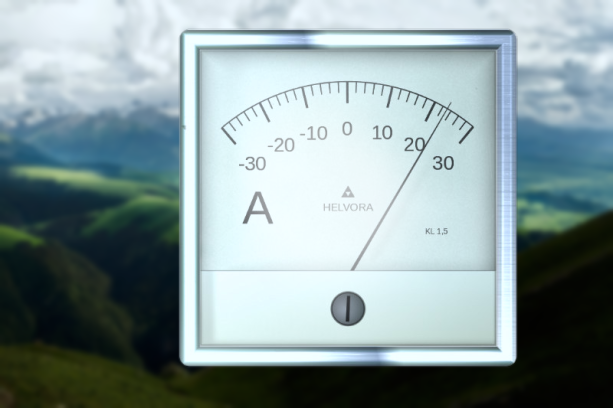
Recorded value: 23 A
